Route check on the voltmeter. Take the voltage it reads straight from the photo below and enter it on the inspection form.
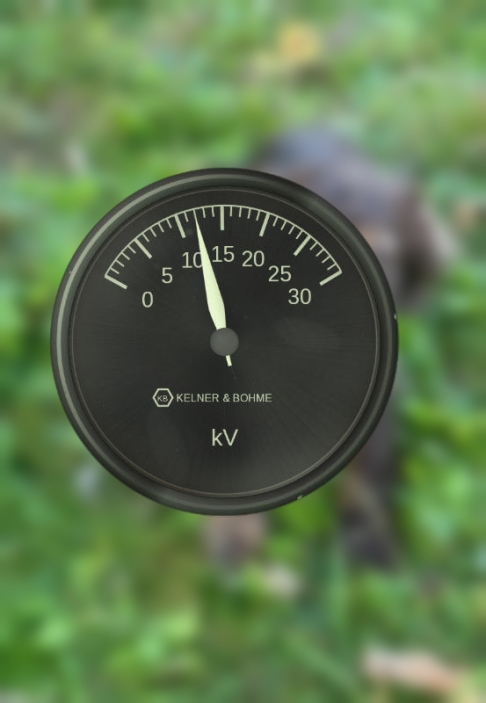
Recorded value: 12 kV
